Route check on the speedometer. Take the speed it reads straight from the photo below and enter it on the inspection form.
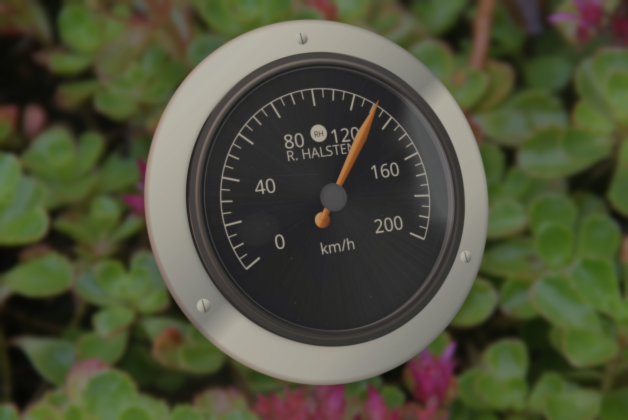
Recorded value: 130 km/h
